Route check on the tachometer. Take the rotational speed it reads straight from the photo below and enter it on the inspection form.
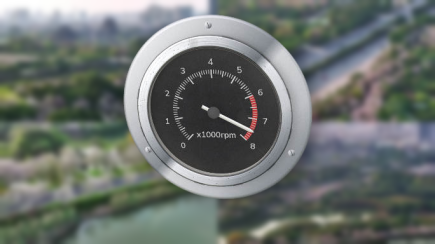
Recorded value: 7500 rpm
